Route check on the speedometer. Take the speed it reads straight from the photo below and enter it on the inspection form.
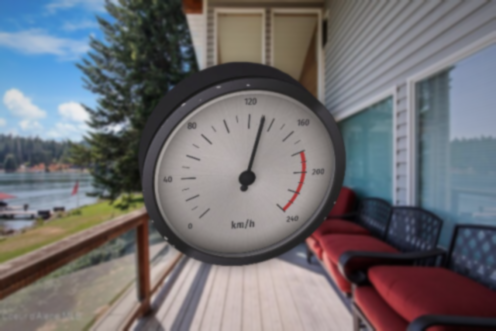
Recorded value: 130 km/h
